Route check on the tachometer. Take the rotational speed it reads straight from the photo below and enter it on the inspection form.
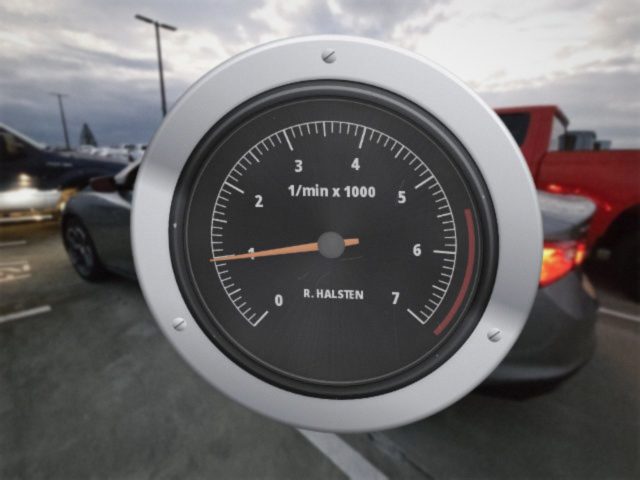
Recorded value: 1000 rpm
